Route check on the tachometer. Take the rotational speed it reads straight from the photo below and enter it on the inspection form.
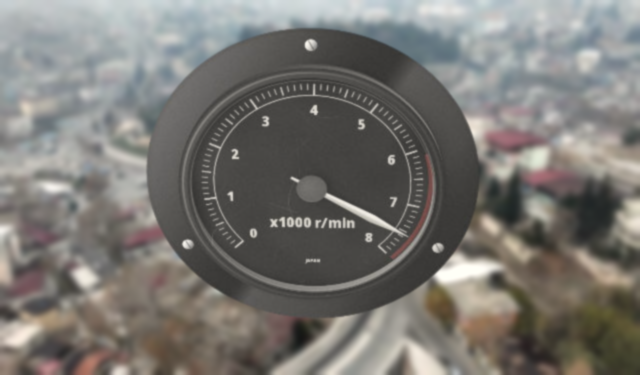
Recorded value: 7500 rpm
